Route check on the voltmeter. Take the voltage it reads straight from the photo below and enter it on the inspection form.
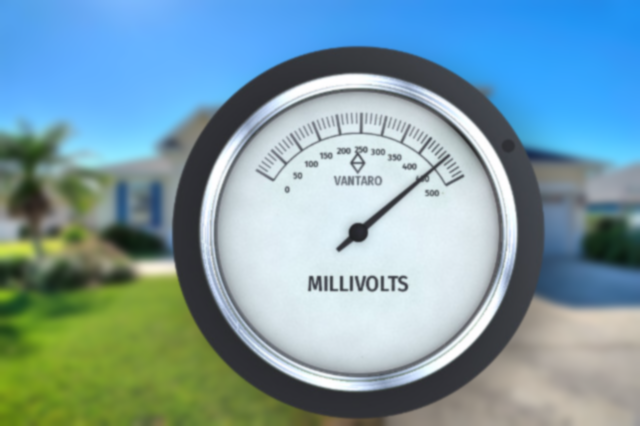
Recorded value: 450 mV
